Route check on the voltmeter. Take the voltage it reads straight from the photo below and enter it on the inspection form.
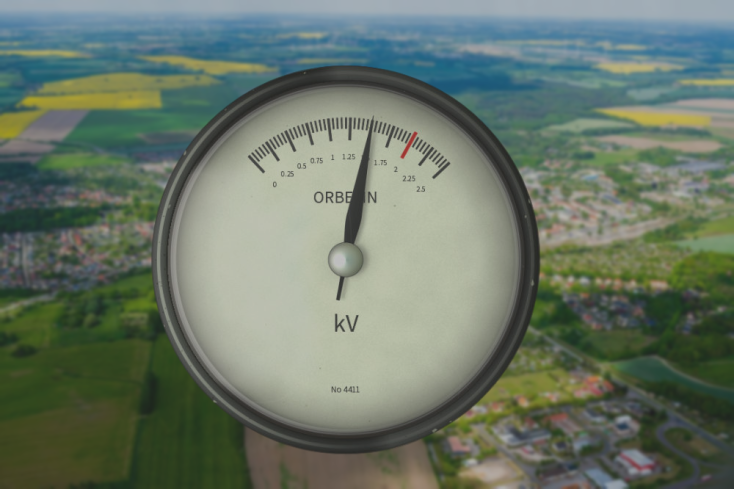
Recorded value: 1.5 kV
